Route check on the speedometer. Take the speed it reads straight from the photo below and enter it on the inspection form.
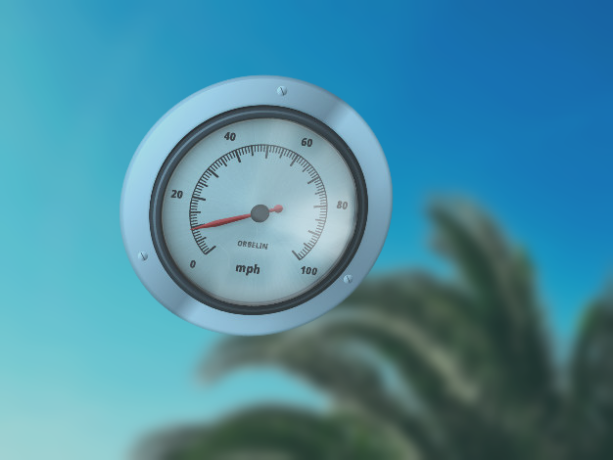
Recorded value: 10 mph
